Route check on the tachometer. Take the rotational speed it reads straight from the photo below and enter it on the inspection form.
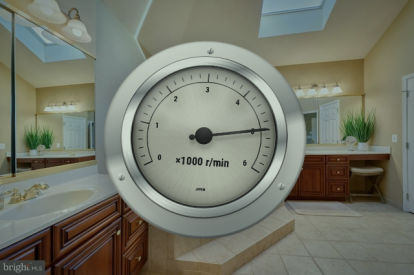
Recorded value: 5000 rpm
